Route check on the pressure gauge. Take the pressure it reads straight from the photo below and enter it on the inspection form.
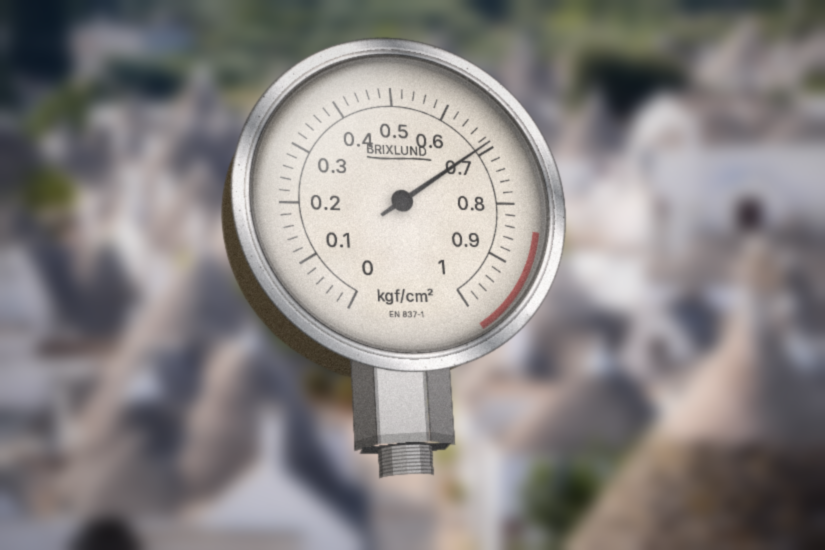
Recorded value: 0.69 kg/cm²
